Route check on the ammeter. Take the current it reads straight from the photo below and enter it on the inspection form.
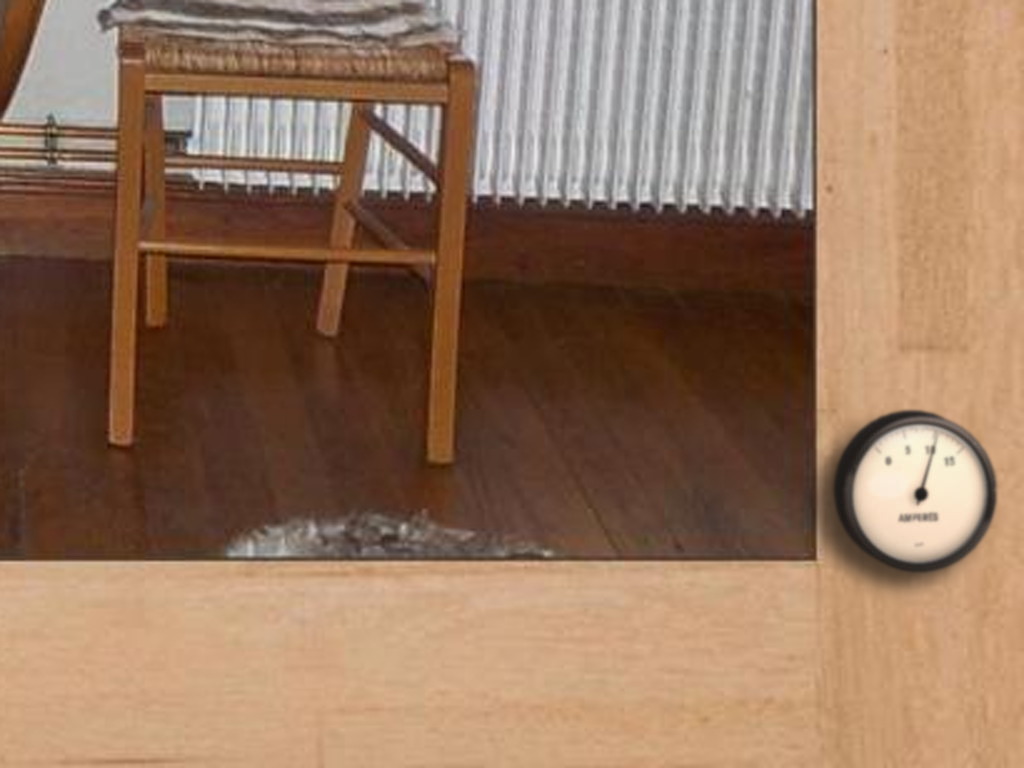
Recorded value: 10 A
